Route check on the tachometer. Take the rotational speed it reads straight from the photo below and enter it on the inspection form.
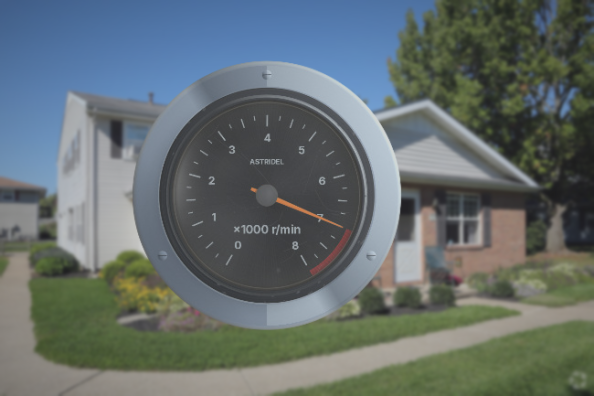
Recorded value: 7000 rpm
